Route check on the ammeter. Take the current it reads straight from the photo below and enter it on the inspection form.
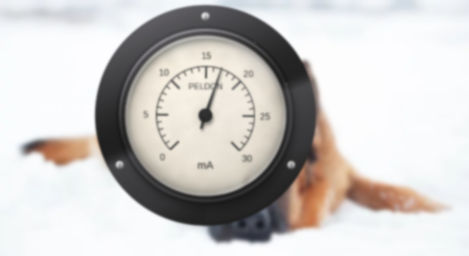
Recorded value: 17 mA
